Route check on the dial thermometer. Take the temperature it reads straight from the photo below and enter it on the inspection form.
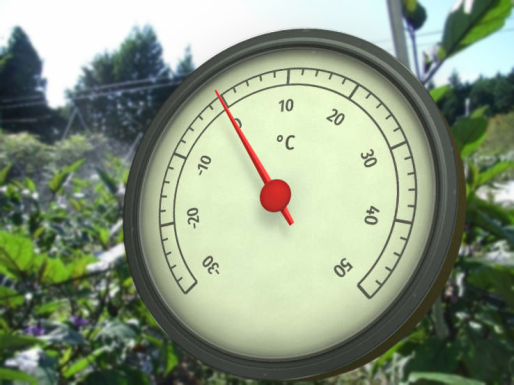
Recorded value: 0 °C
